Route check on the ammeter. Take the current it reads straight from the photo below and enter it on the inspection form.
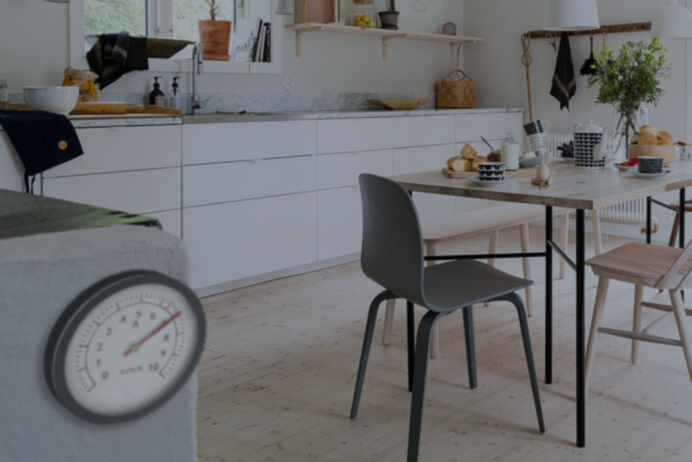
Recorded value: 7 A
